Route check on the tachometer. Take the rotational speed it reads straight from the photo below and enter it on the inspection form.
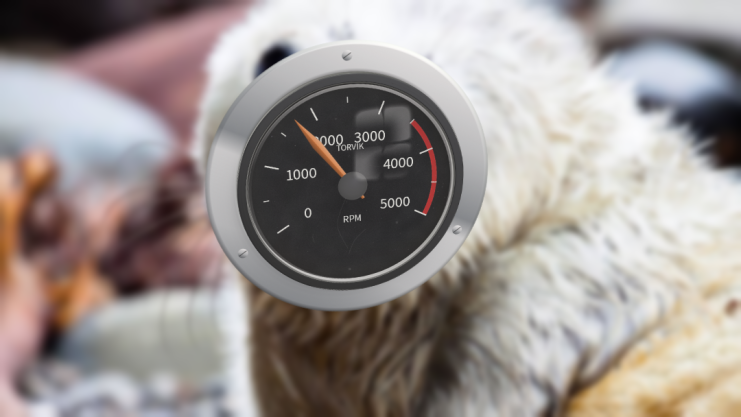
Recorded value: 1750 rpm
